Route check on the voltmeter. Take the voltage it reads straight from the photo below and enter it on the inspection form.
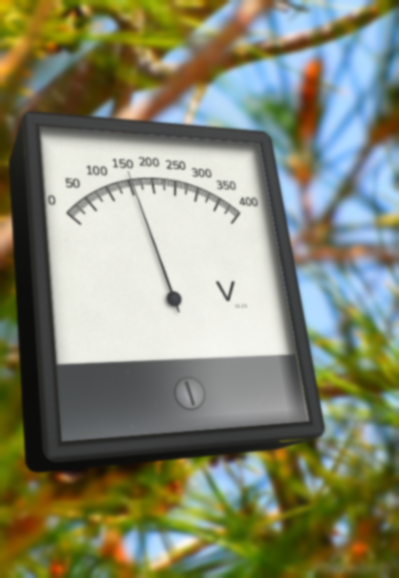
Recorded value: 150 V
